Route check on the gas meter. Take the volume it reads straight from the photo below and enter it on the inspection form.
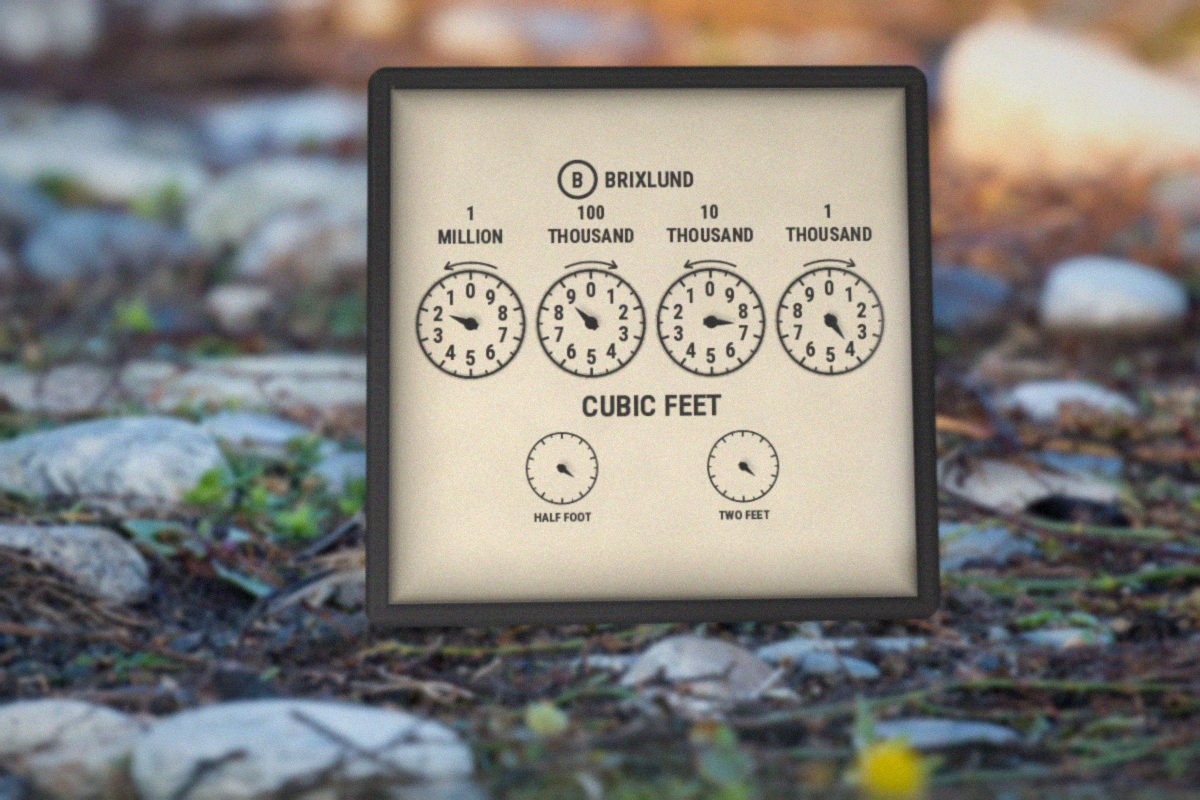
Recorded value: 187400 ft³
